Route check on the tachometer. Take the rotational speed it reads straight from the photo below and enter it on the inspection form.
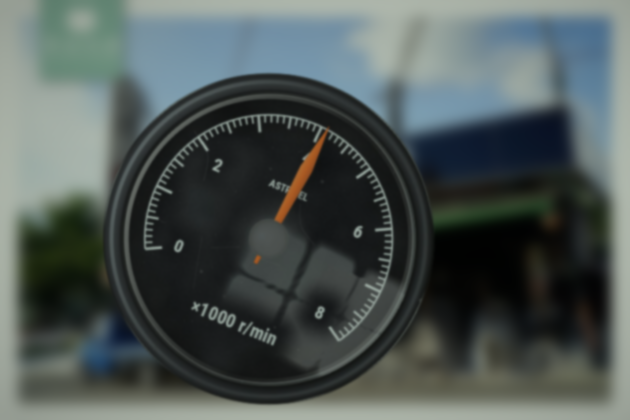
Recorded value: 4100 rpm
